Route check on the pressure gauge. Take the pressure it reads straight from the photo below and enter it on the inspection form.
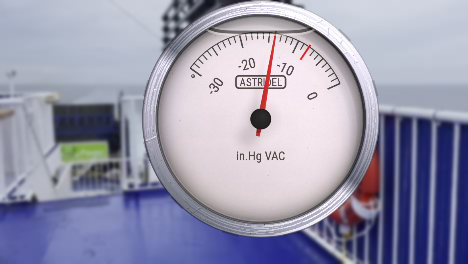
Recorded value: -14 inHg
